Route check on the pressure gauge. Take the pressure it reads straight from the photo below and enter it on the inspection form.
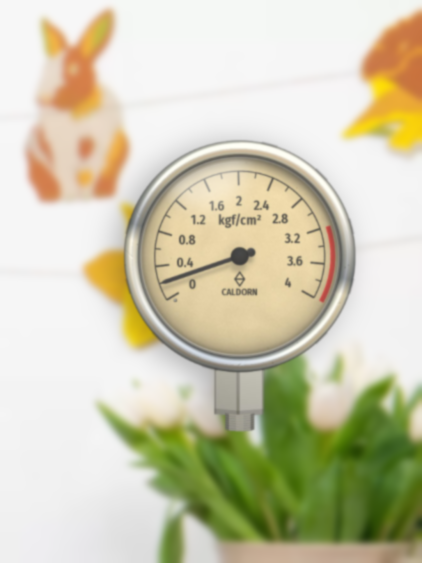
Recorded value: 0.2 kg/cm²
